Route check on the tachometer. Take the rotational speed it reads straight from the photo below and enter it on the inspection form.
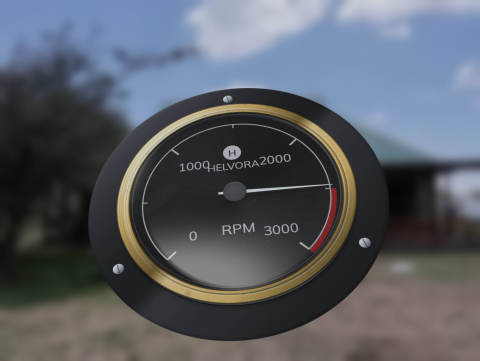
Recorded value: 2500 rpm
